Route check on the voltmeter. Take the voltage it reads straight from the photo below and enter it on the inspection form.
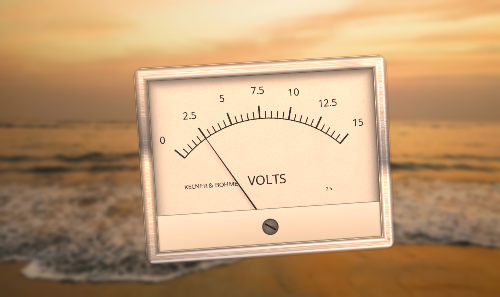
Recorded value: 2.5 V
